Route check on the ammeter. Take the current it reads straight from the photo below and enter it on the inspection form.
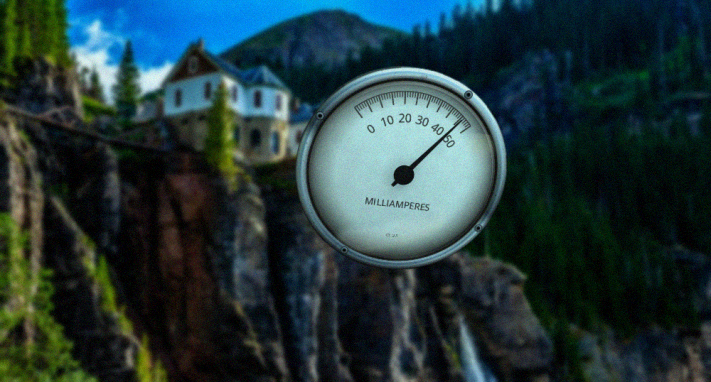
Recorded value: 45 mA
